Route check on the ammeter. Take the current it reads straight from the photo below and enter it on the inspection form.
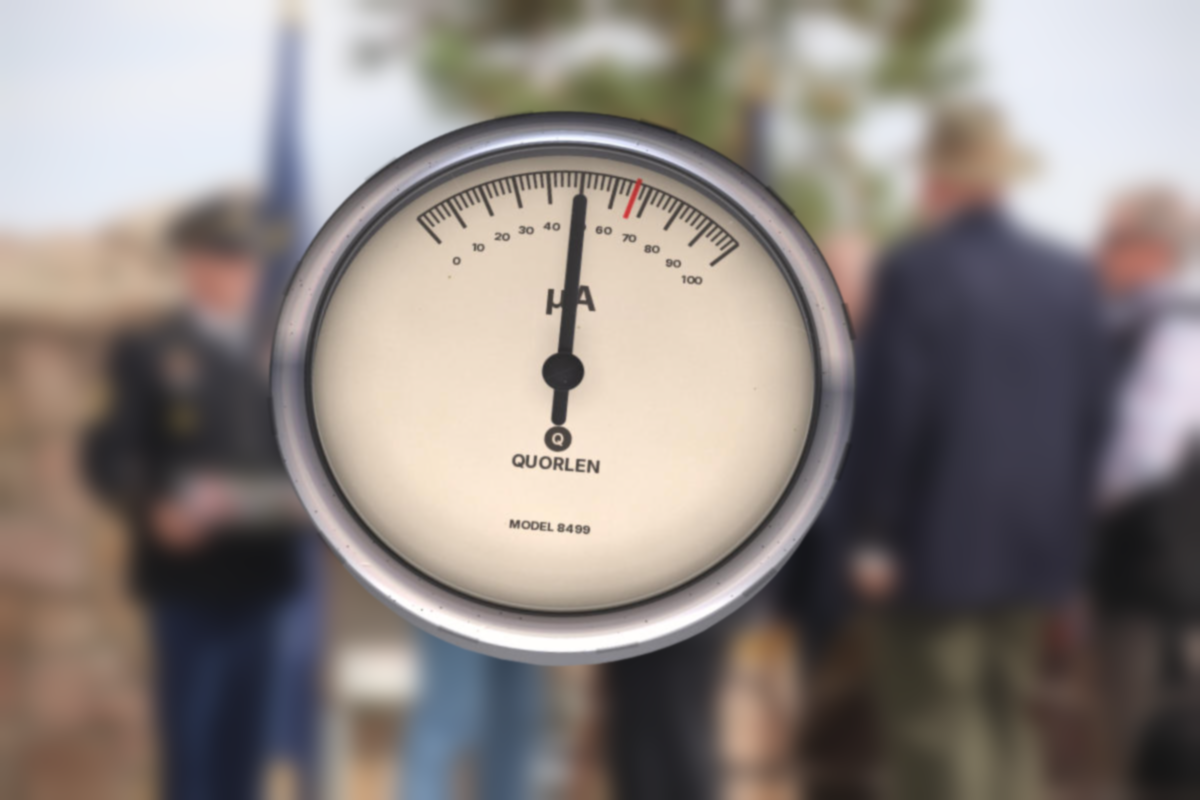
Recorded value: 50 µA
